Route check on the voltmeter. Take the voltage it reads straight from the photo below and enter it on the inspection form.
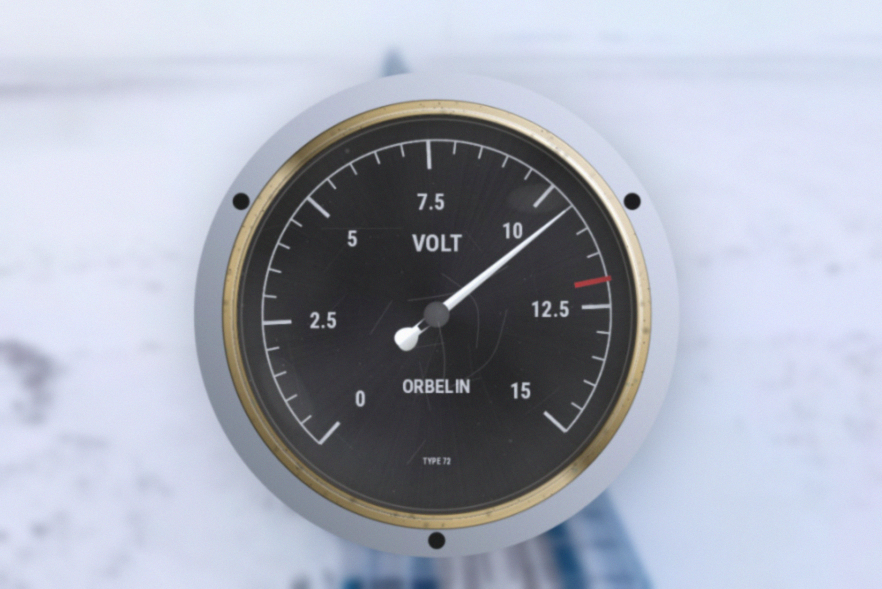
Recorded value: 10.5 V
